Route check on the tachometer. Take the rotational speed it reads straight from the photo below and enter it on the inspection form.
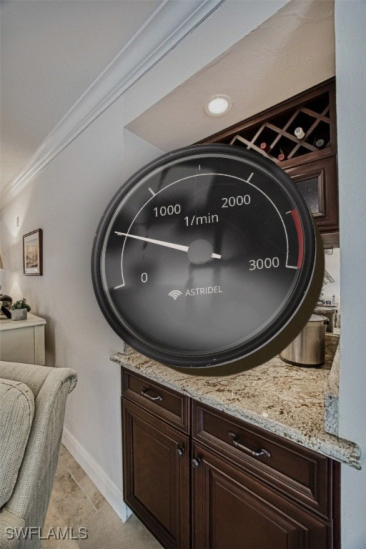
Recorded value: 500 rpm
